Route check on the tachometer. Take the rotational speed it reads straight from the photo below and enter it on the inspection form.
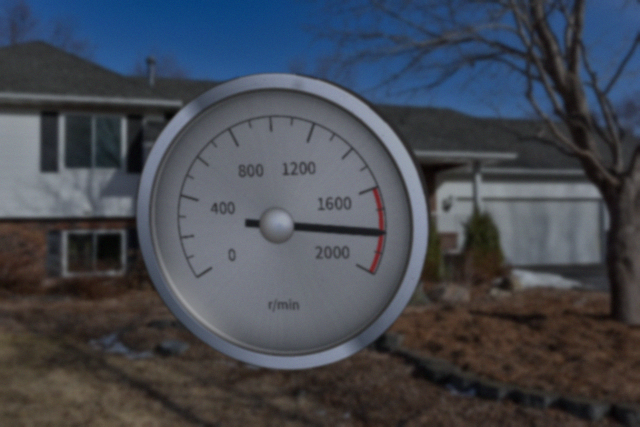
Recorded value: 1800 rpm
